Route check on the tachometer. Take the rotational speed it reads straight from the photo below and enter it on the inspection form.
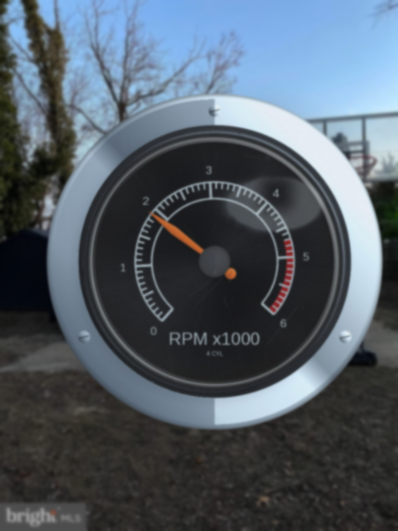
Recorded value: 1900 rpm
